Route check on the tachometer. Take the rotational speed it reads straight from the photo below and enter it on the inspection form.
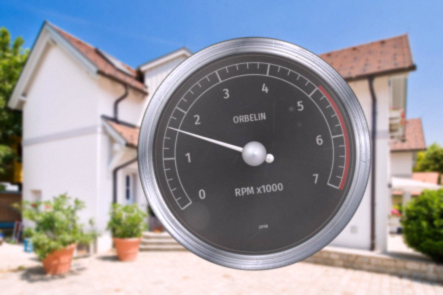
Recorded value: 1600 rpm
